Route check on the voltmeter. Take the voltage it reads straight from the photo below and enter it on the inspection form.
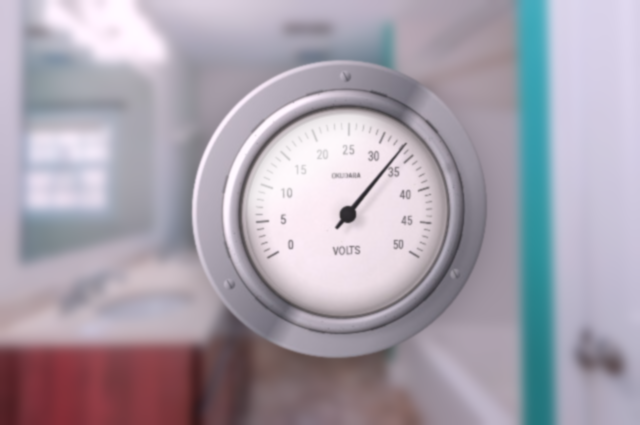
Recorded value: 33 V
